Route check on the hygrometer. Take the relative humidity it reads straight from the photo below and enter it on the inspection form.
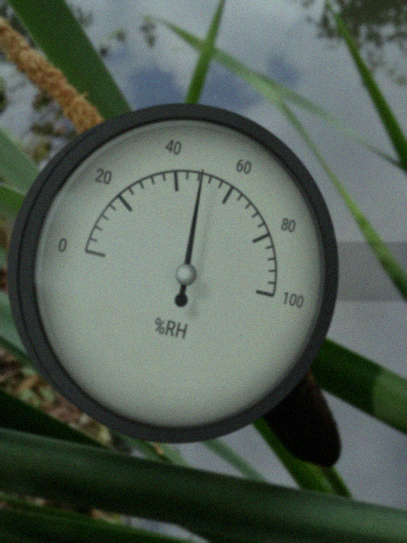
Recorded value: 48 %
